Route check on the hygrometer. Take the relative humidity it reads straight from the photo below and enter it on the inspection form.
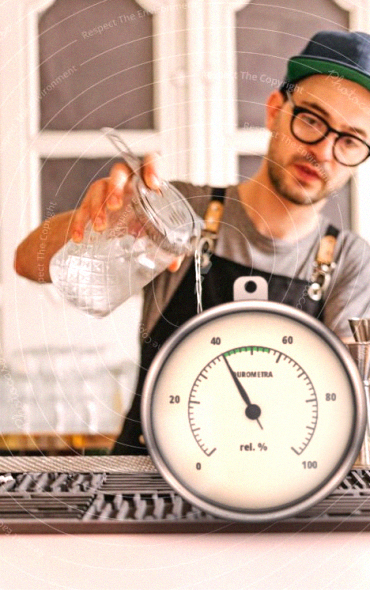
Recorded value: 40 %
